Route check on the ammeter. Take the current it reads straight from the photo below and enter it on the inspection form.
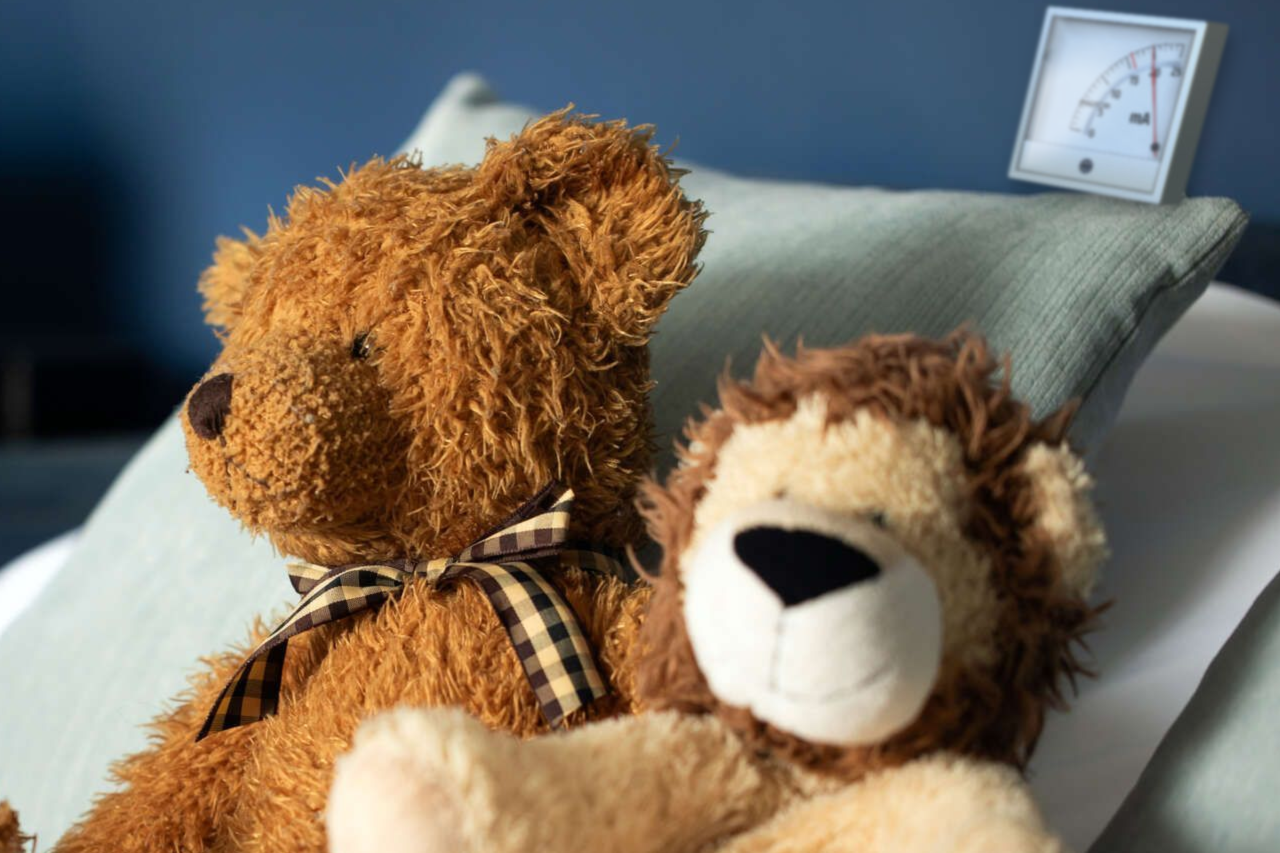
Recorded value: 20 mA
